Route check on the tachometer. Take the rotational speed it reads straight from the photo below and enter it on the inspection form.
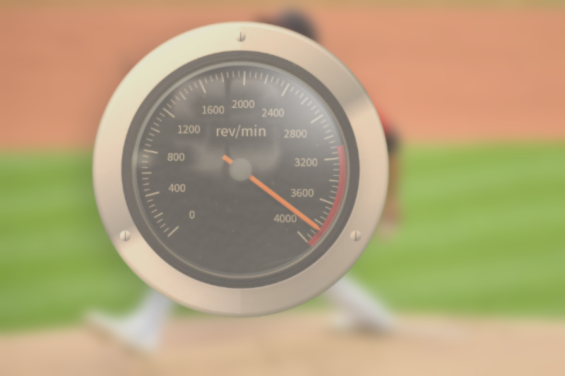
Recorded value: 3850 rpm
